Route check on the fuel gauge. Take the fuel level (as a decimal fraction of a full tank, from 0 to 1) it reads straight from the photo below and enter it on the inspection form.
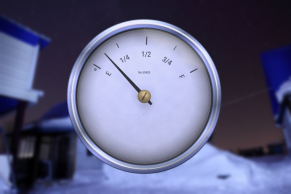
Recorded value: 0.125
